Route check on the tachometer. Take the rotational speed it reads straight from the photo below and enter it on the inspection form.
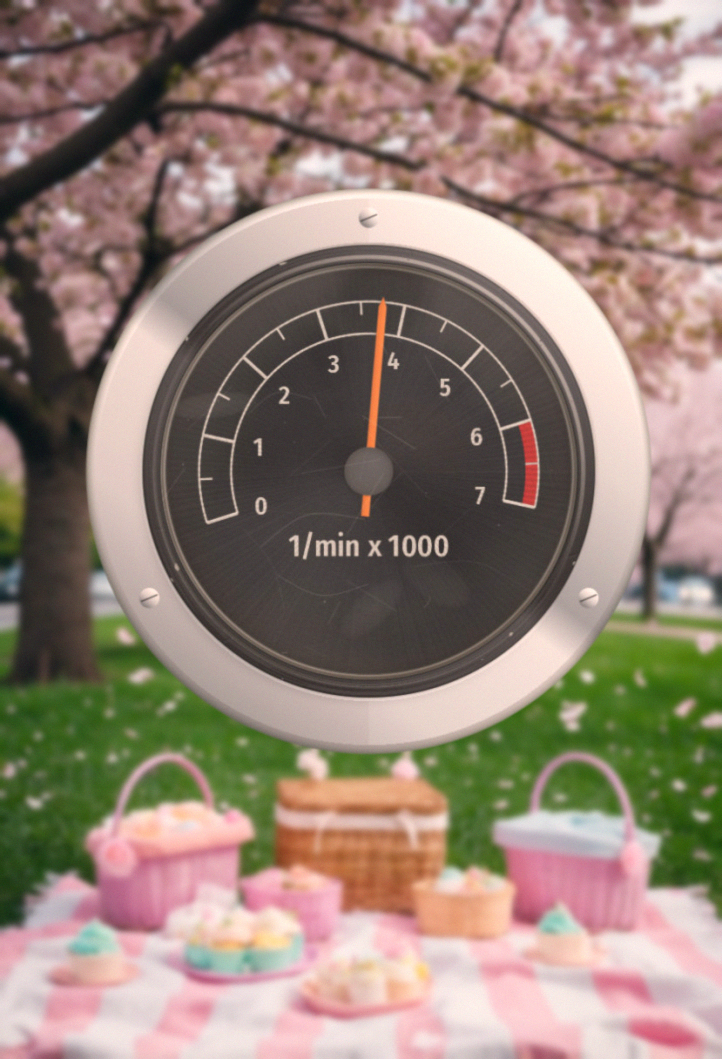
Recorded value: 3750 rpm
